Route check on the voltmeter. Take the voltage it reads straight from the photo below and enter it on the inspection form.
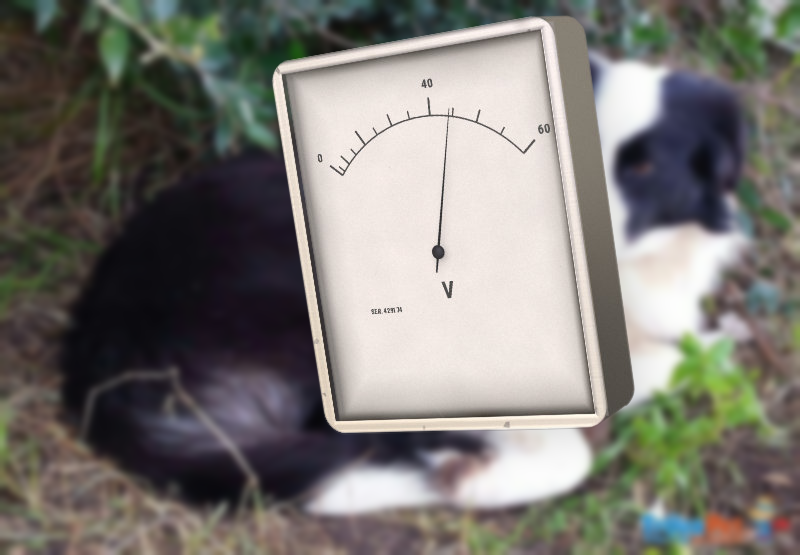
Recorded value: 45 V
